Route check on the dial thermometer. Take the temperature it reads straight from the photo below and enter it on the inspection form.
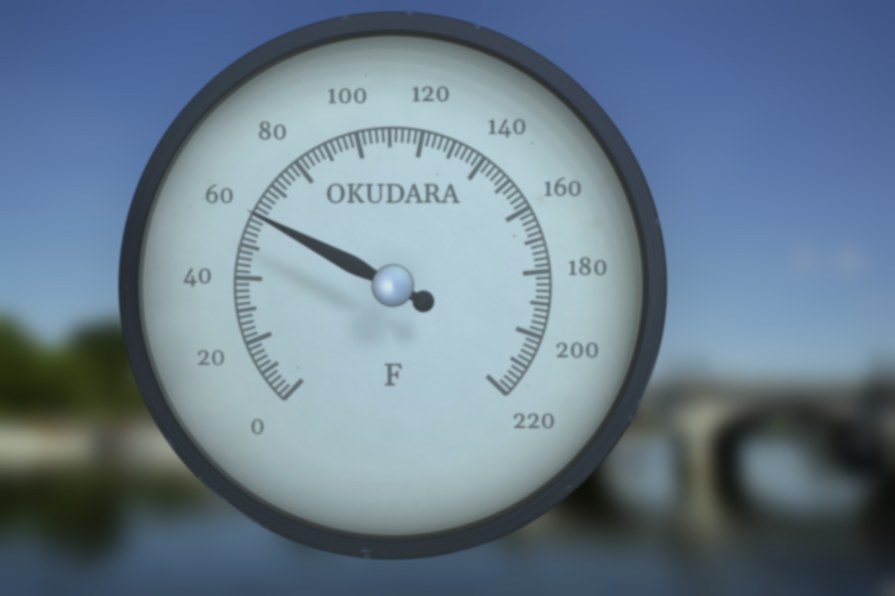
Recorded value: 60 °F
